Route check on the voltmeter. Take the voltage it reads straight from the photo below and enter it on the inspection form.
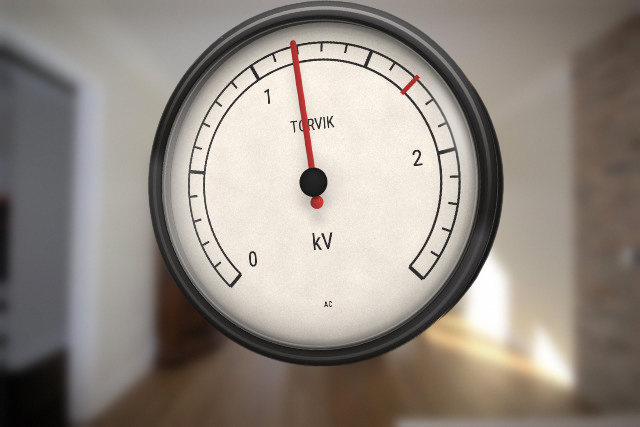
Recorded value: 1.2 kV
